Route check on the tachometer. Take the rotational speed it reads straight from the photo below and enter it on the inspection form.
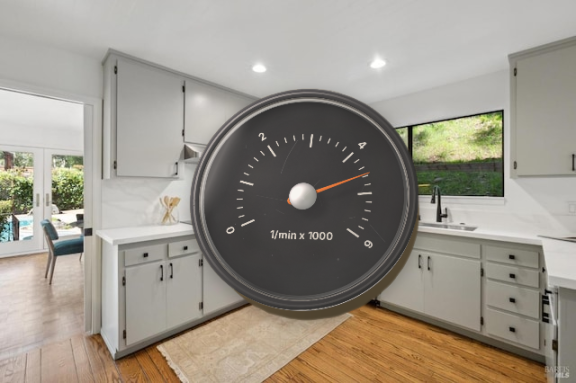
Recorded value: 4600 rpm
